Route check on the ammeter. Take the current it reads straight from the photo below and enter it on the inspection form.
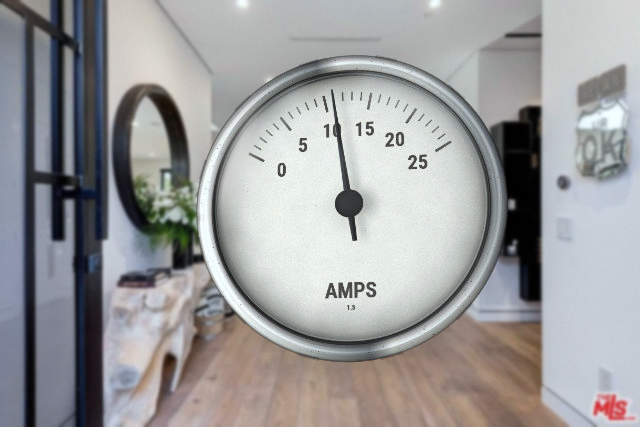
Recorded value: 11 A
